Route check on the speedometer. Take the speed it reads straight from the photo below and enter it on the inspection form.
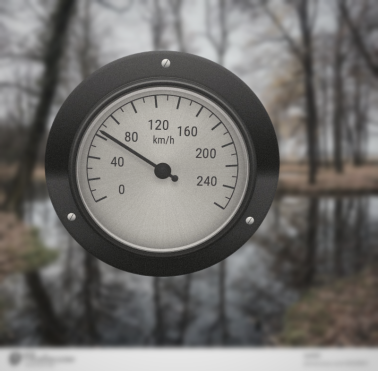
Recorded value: 65 km/h
